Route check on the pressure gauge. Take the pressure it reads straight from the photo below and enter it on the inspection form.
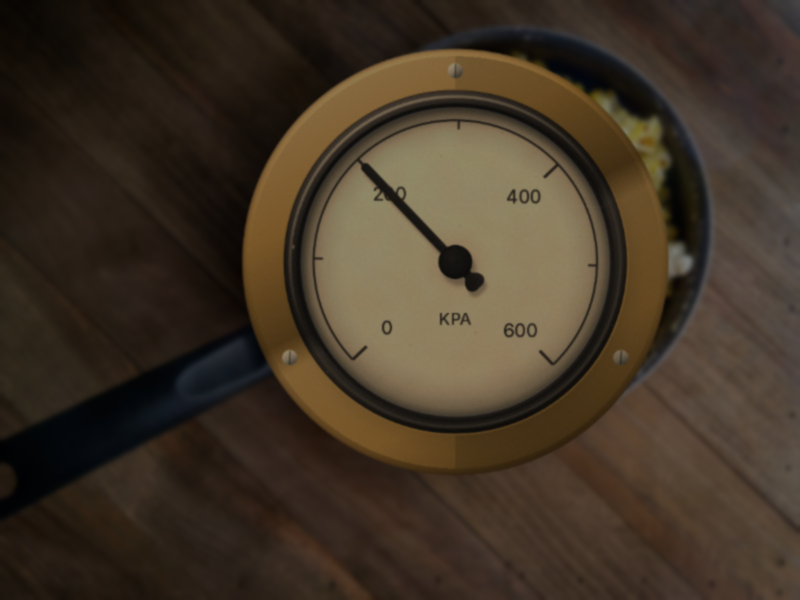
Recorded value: 200 kPa
